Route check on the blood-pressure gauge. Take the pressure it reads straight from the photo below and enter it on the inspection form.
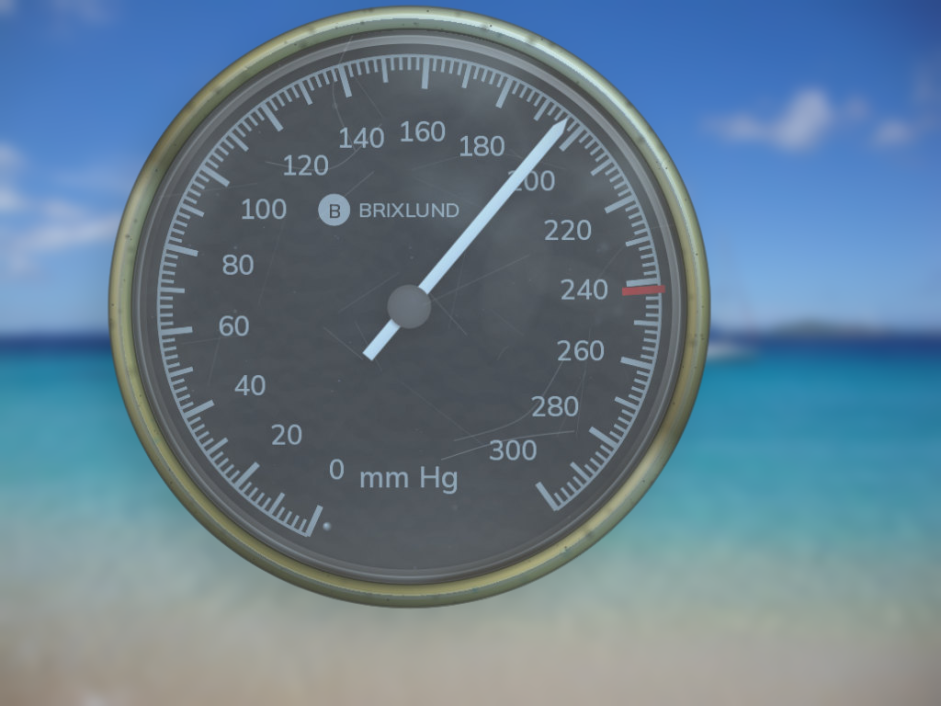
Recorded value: 196 mmHg
